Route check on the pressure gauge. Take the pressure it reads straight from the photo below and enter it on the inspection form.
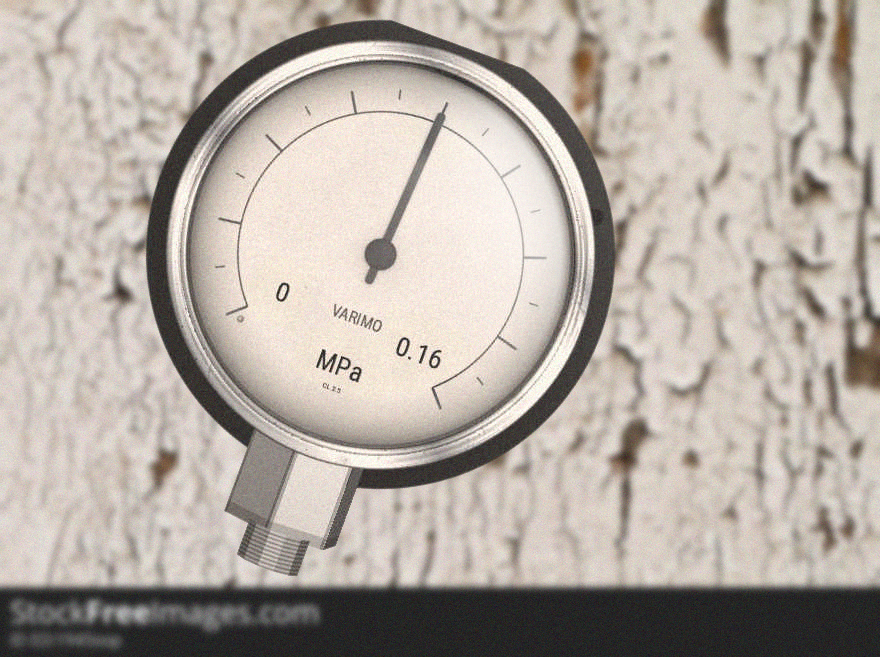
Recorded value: 0.08 MPa
